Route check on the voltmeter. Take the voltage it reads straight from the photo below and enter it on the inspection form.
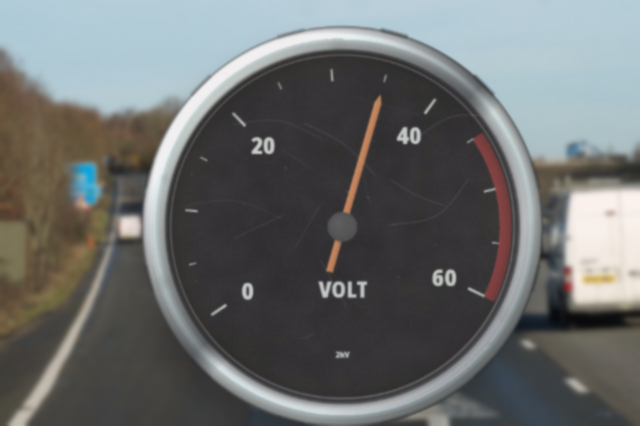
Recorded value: 35 V
